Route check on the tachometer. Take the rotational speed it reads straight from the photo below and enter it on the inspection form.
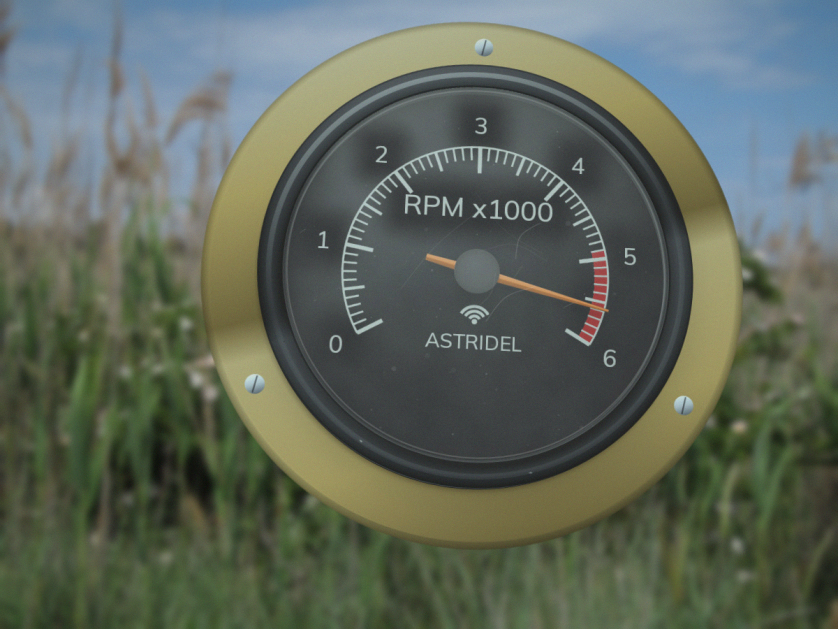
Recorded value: 5600 rpm
